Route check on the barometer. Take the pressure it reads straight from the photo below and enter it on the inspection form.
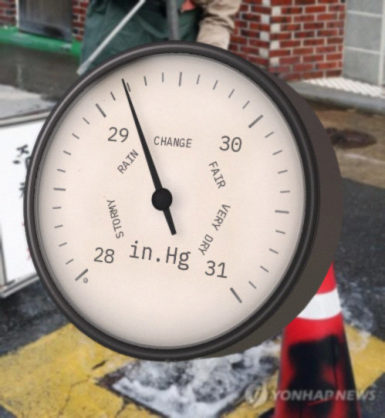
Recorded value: 29.2 inHg
